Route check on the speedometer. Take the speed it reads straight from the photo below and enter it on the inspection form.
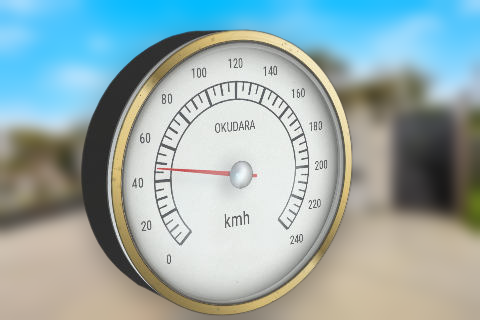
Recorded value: 47.5 km/h
